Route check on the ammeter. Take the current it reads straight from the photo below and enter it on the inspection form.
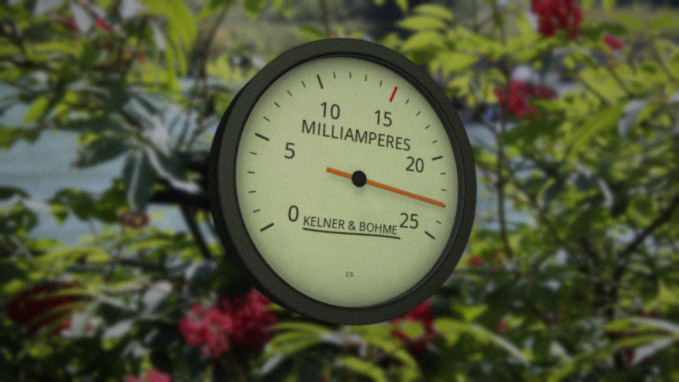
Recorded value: 23 mA
